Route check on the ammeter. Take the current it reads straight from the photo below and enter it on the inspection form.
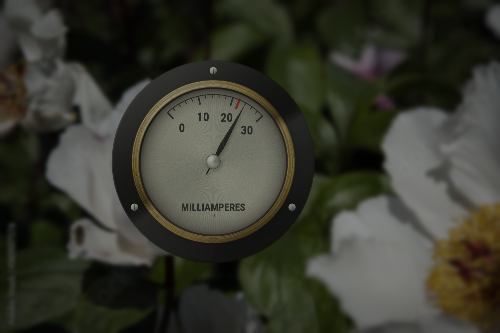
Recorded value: 24 mA
